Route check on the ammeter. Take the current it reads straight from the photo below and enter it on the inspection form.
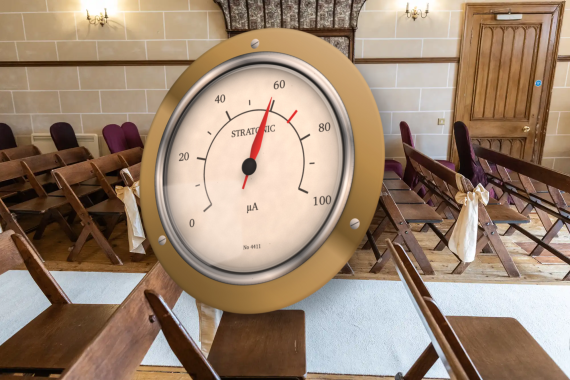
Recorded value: 60 µA
